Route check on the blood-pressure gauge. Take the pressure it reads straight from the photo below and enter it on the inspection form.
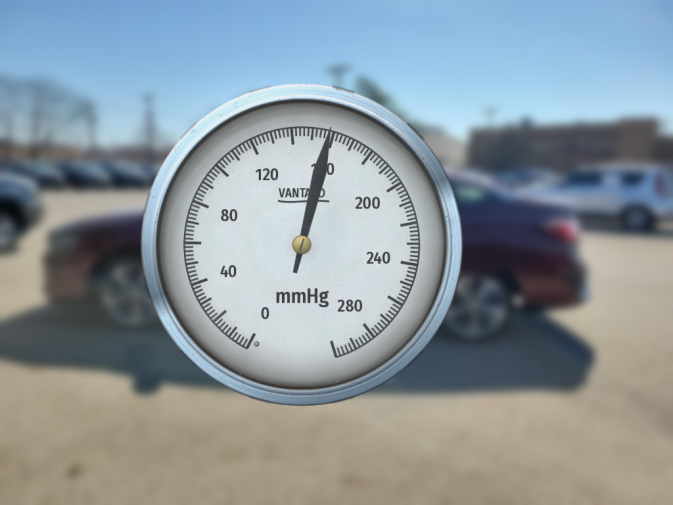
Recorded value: 158 mmHg
